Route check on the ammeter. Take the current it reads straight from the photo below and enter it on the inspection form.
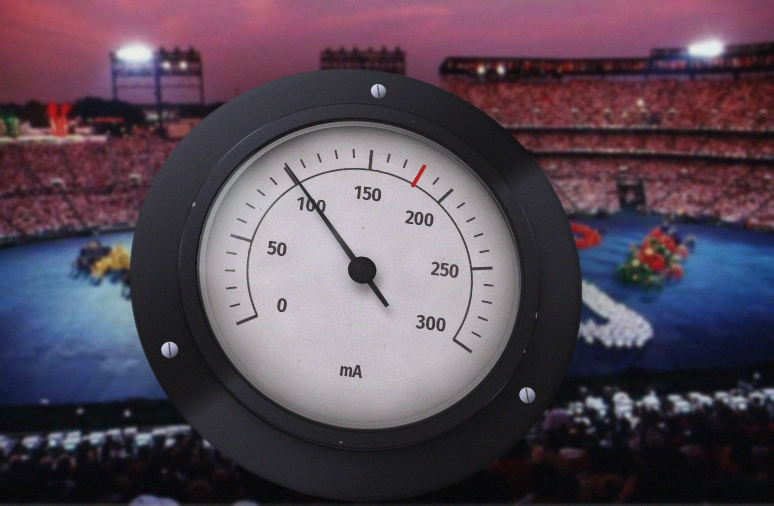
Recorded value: 100 mA
